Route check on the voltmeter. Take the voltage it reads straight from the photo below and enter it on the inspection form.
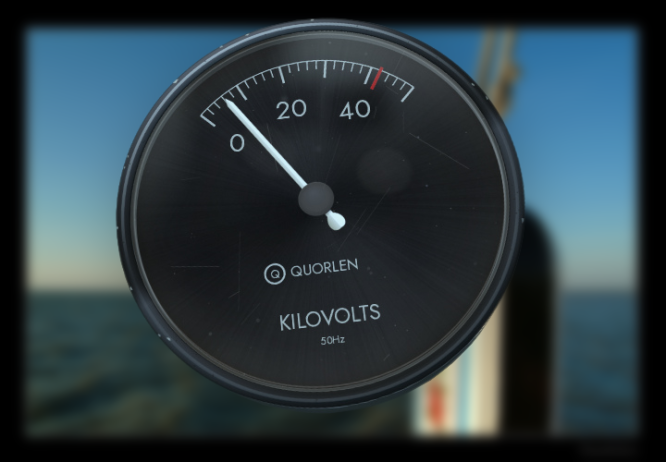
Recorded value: 6 kV
